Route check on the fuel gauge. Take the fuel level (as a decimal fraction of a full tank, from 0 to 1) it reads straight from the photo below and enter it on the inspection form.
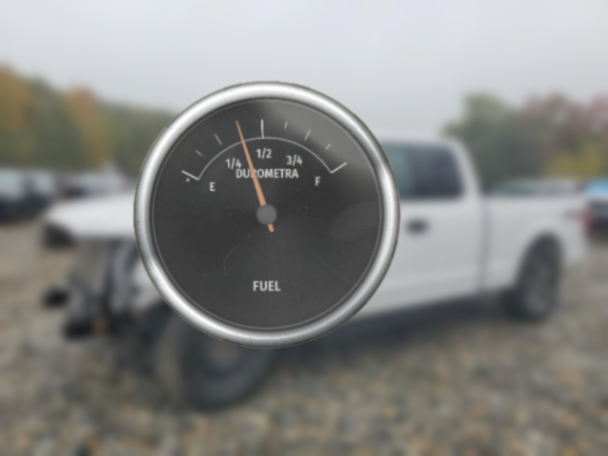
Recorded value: 0.375
